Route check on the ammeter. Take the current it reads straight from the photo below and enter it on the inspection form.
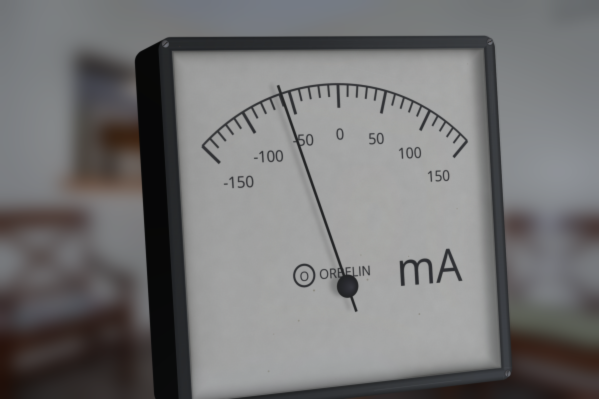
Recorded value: -60 mA
